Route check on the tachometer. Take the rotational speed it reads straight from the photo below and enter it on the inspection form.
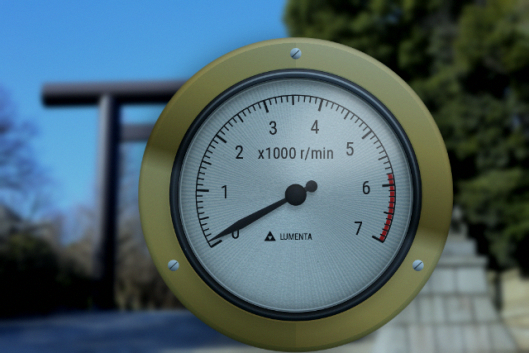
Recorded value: 100 rpm
